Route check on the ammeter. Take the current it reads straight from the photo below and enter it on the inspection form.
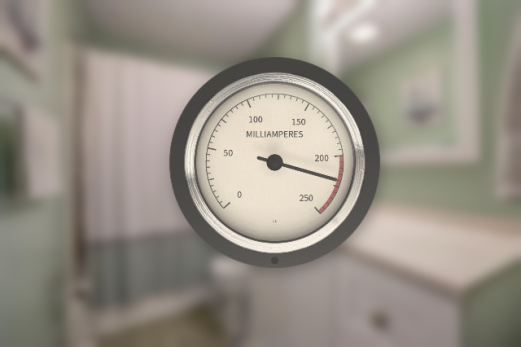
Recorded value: 220 mA
